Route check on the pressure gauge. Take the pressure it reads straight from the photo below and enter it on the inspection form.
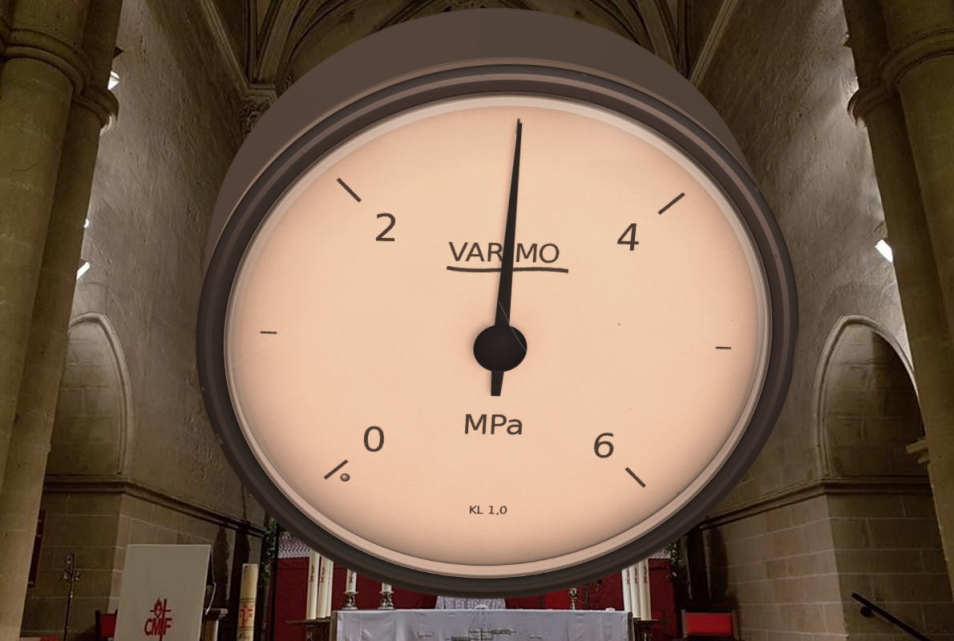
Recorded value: 3 MPa
